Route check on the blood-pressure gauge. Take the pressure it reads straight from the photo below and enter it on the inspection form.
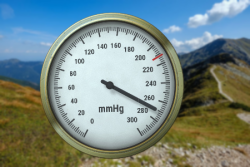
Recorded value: 270 mmHg
